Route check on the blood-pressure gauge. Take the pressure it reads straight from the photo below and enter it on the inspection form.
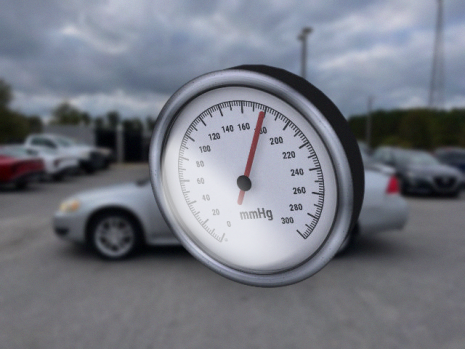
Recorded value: 180 mmHg
